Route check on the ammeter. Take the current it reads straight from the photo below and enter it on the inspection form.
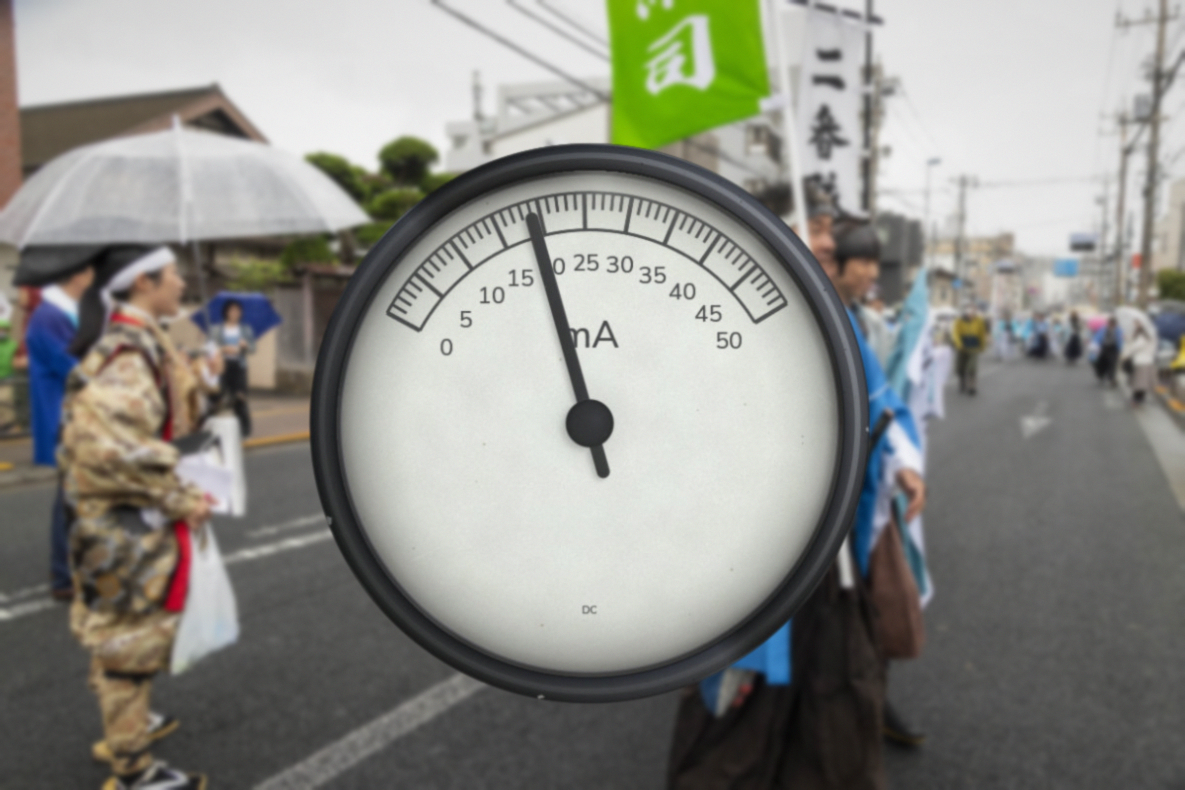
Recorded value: 19 mA
